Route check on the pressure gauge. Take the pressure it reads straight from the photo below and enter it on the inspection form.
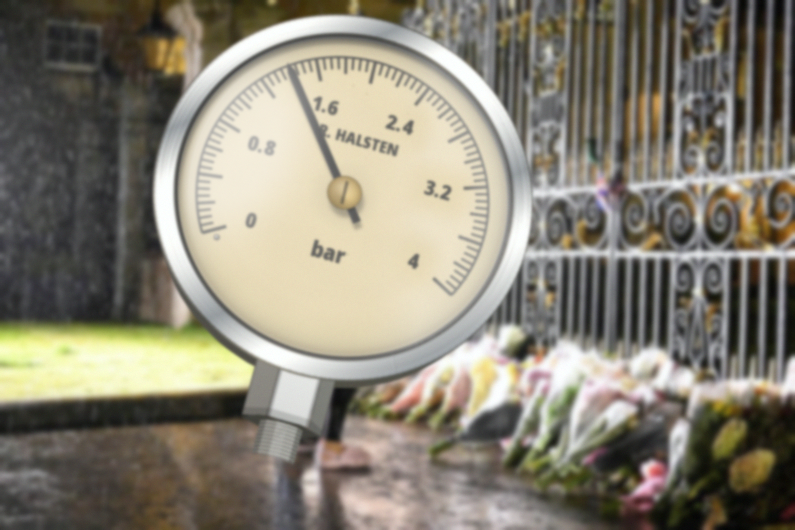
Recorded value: 1.4 bar
